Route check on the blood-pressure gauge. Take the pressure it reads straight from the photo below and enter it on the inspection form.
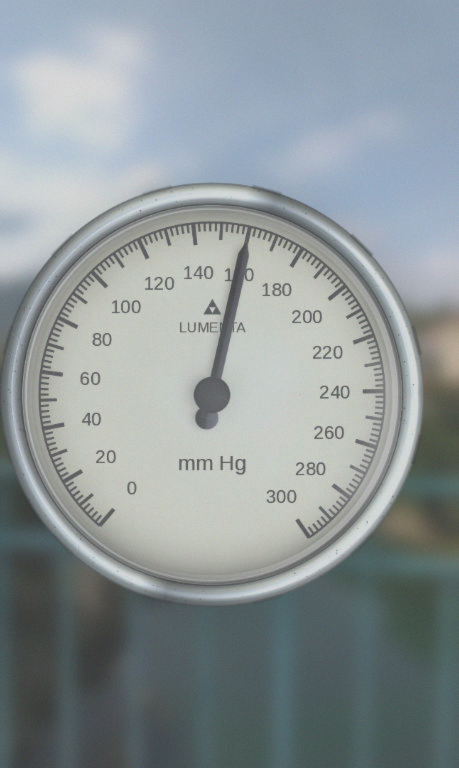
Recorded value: 160 mmHg
